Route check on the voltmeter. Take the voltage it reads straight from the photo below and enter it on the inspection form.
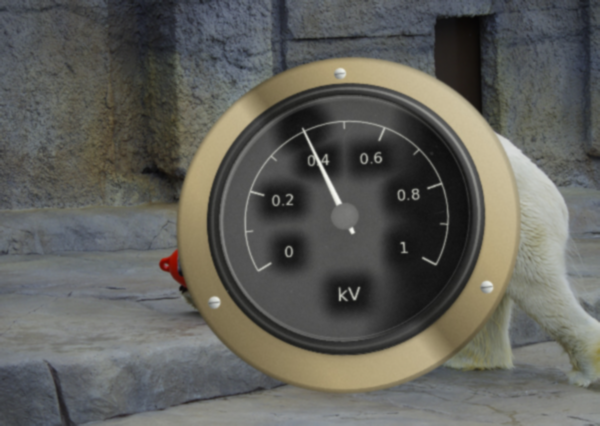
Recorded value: 0.4 kV
